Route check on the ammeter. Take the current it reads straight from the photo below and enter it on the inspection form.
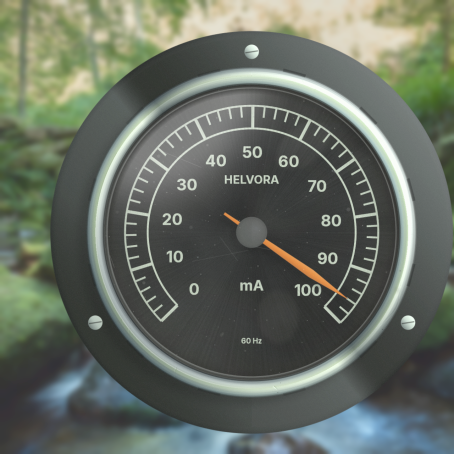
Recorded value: 96 mA
